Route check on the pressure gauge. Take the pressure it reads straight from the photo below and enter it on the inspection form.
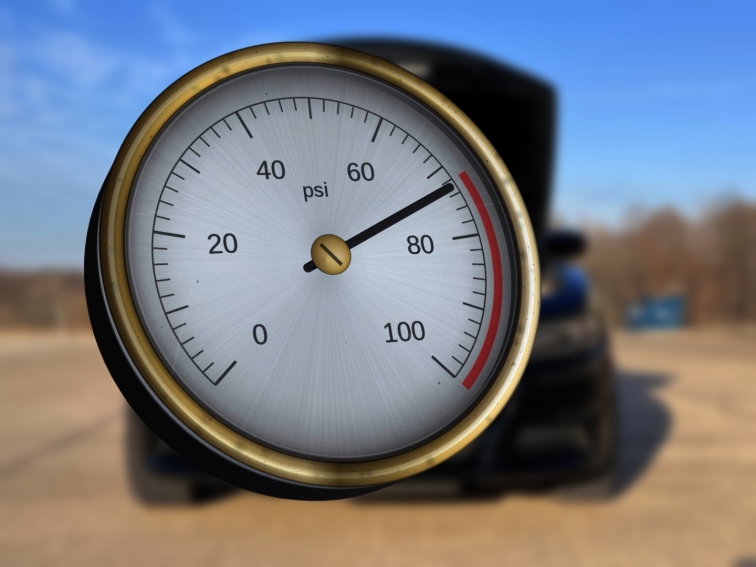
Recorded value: 73 psi
